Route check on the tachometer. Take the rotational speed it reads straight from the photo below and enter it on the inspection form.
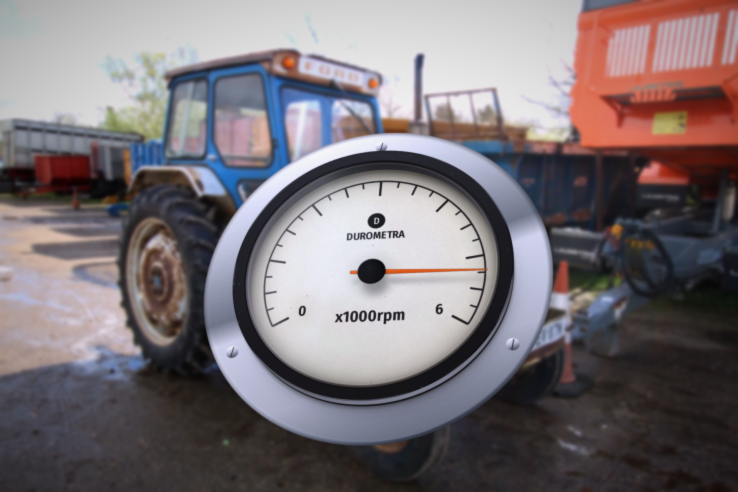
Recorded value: 5250 rpm
